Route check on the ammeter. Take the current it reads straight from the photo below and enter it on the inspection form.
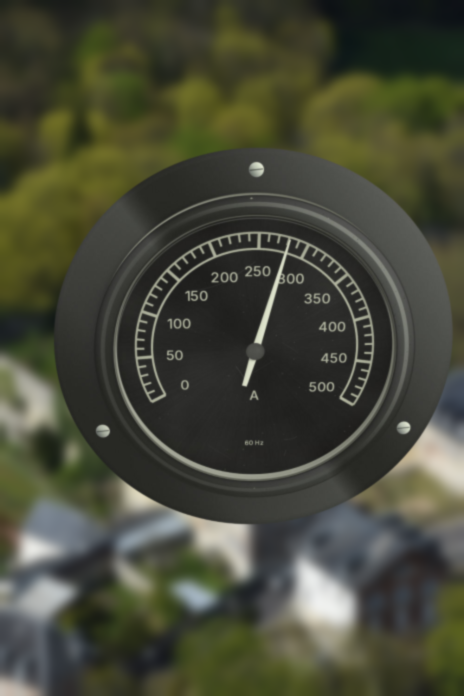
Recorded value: 280 A
